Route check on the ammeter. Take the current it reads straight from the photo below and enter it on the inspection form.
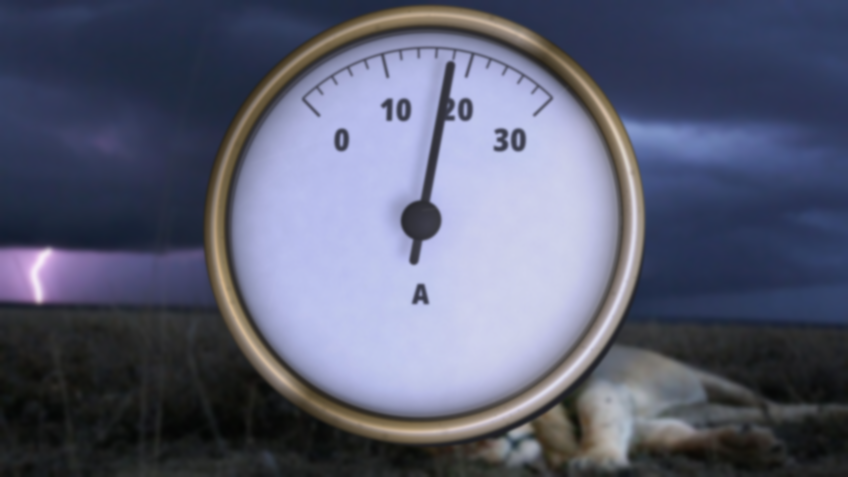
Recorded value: 18 A
